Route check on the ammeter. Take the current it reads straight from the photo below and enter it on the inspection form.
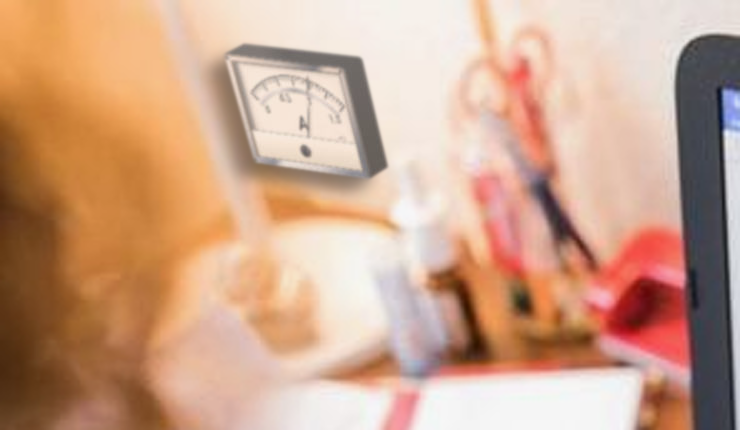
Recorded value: 1 A
